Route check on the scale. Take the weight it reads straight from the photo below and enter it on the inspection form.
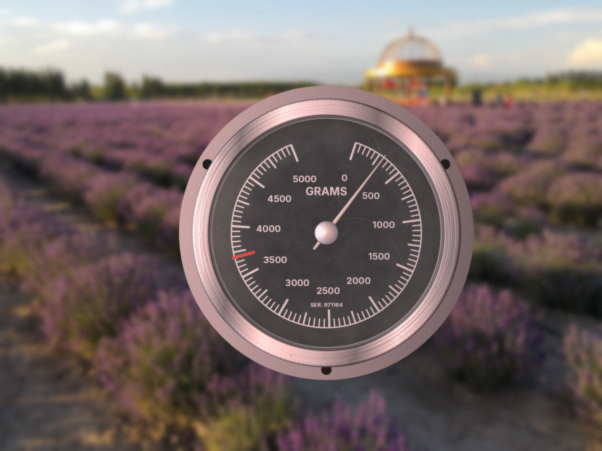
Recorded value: 300 g
